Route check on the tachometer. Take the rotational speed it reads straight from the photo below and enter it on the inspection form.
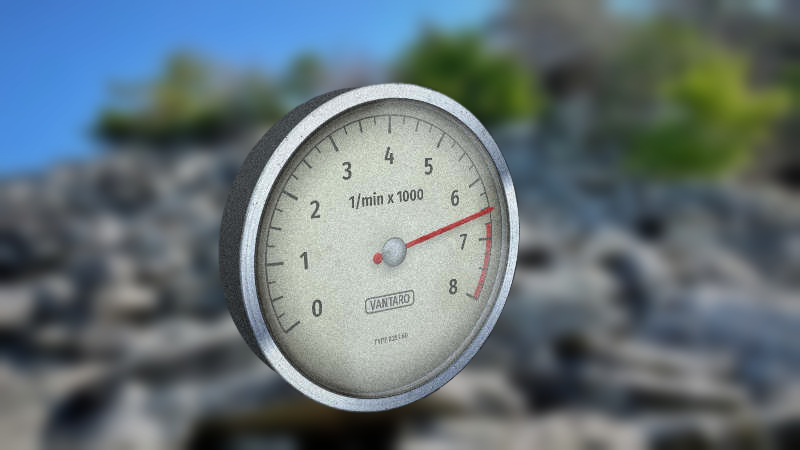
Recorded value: 6500 rpm
